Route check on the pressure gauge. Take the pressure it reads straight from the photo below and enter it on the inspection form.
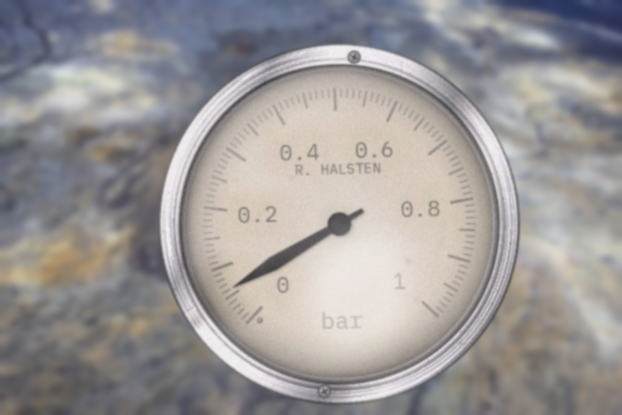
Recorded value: 0.06 bar
